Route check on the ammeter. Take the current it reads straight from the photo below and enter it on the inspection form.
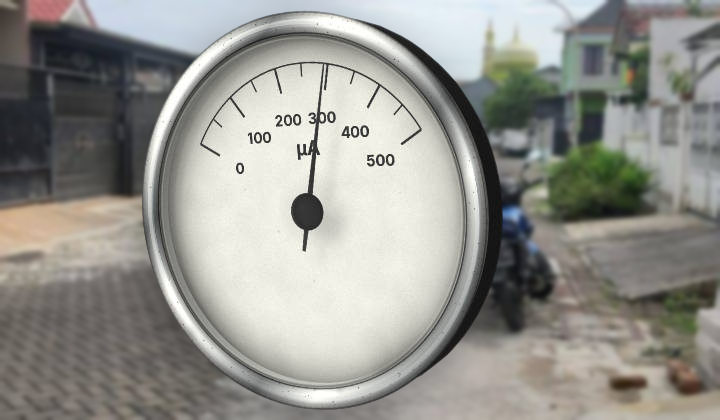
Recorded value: 300 µA
